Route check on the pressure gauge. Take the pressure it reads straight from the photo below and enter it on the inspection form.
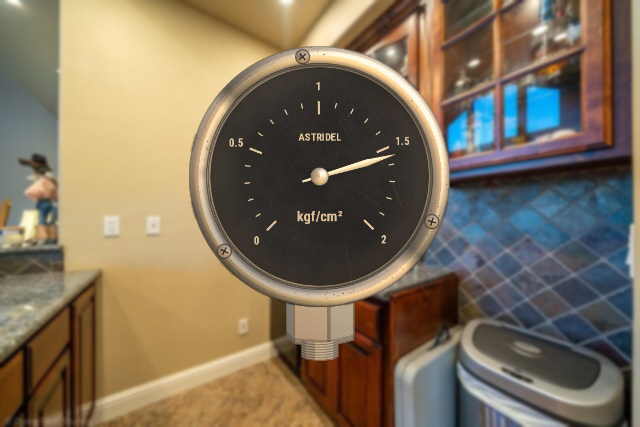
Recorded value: 1.55 kg/cm²
